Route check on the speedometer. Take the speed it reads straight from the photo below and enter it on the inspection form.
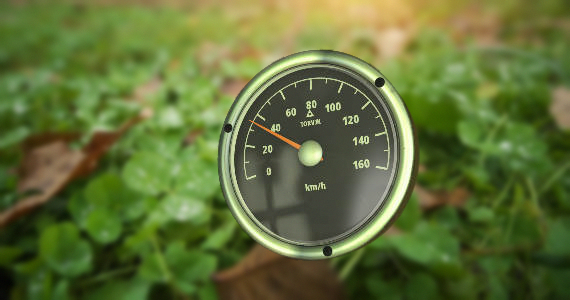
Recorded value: 35 km/h
